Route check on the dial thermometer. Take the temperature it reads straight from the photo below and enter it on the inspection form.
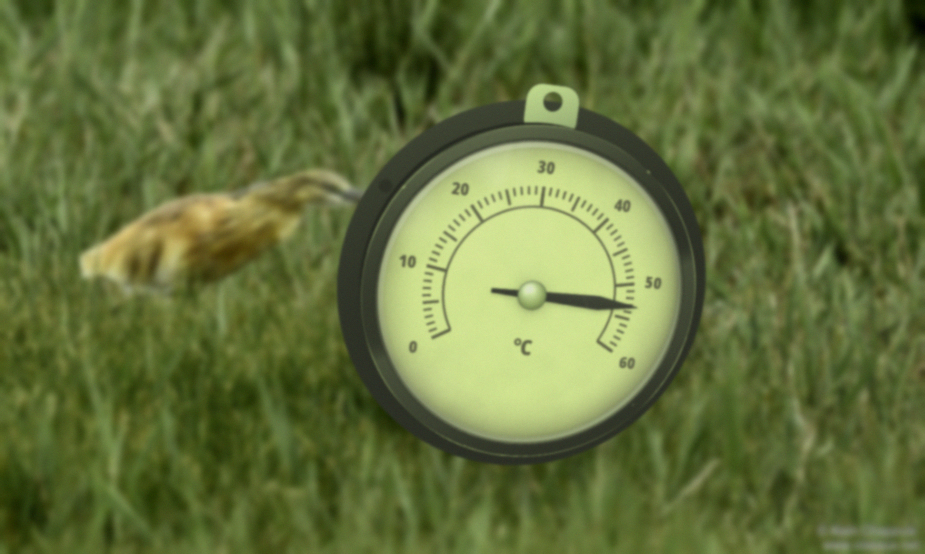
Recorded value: 53 °C
